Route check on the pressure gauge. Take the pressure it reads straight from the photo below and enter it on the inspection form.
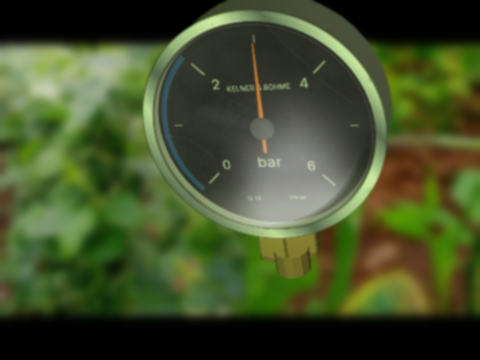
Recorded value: 3 bar
